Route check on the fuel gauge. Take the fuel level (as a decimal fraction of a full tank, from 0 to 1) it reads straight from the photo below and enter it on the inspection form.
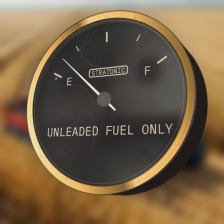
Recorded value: 0.125
